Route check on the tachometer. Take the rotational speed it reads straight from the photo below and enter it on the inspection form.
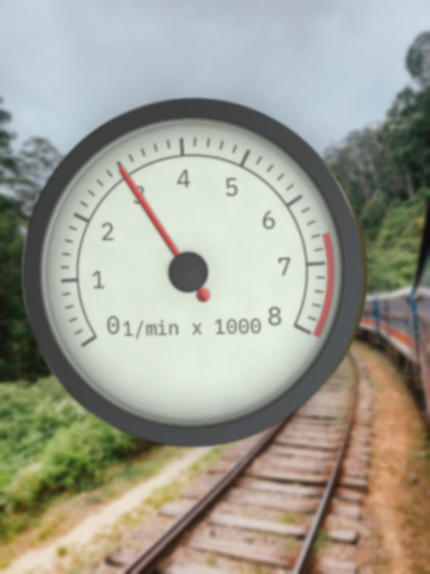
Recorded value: 3000 rpm
